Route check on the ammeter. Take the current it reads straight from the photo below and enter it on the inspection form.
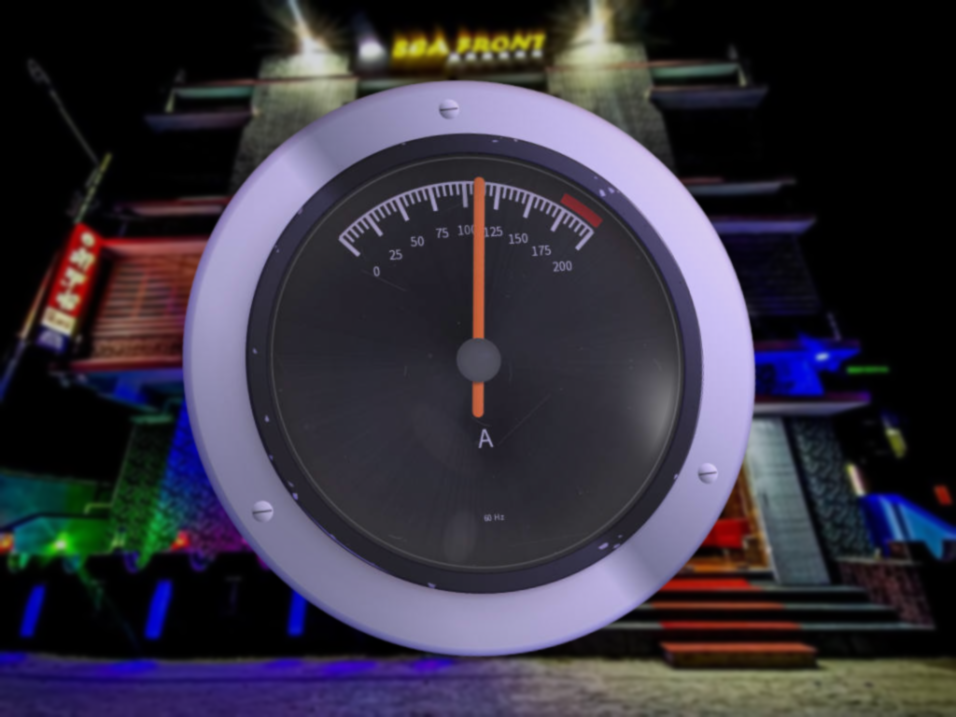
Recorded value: 110 A
